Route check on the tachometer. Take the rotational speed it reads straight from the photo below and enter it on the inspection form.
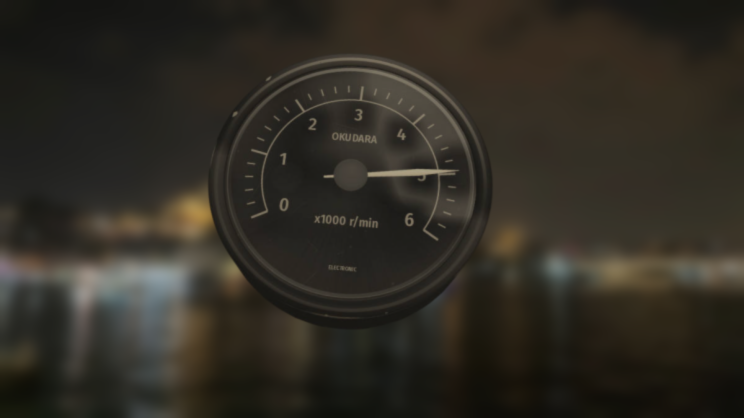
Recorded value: 5000 rpm
